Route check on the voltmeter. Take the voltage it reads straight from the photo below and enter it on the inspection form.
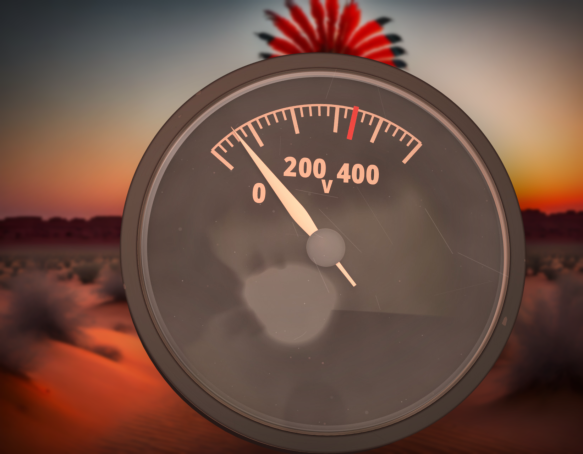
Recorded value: 60 V
